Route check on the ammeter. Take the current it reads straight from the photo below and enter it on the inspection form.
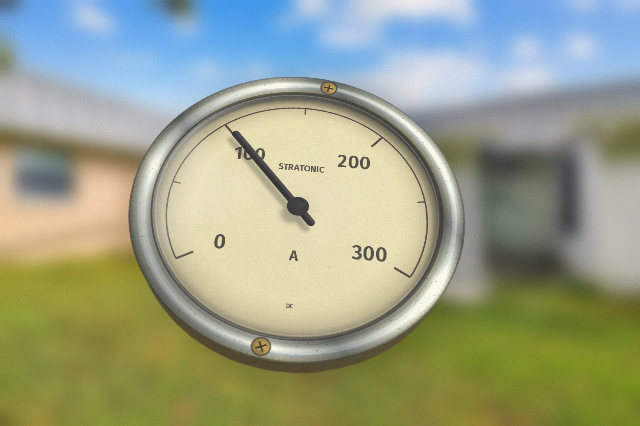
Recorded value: 100 A
